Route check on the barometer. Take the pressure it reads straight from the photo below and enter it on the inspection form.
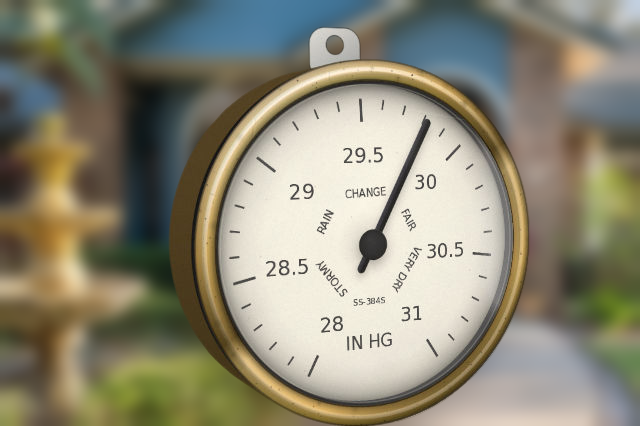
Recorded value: 29.8 inHg
